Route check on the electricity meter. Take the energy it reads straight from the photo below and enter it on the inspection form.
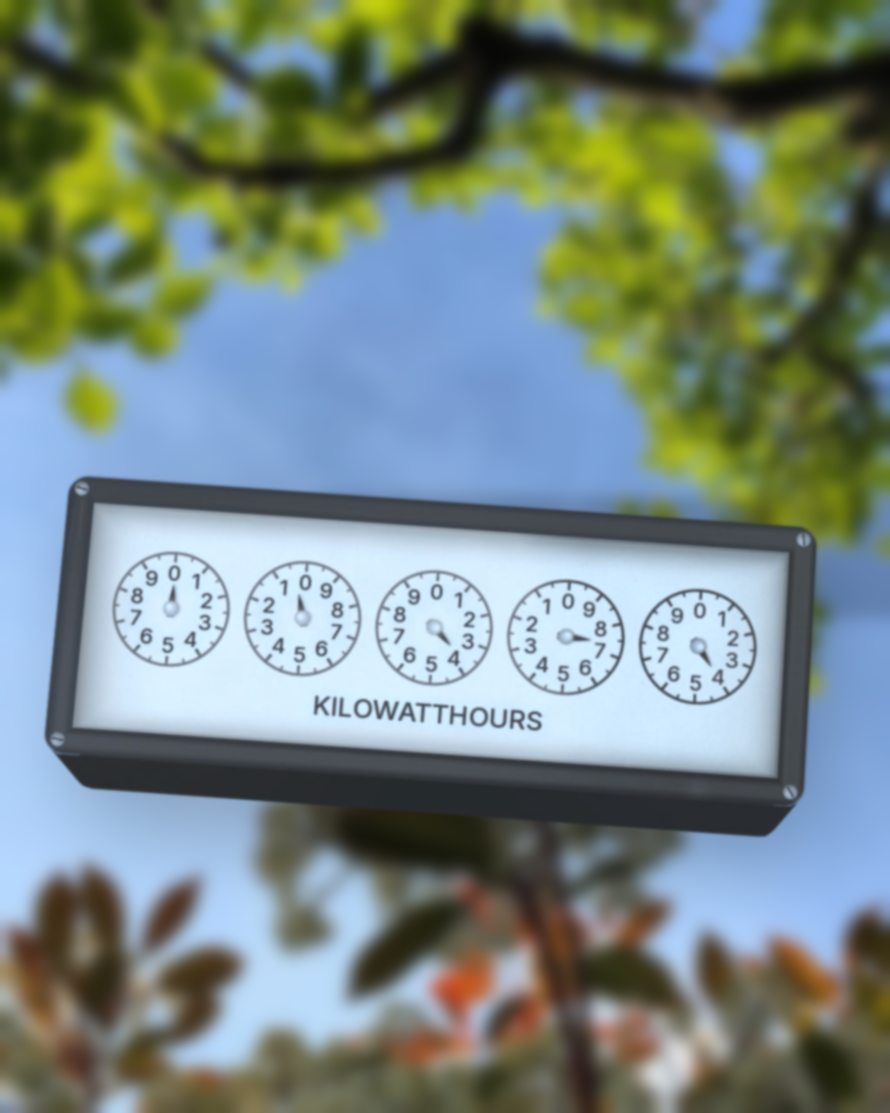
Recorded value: 374 kWh
